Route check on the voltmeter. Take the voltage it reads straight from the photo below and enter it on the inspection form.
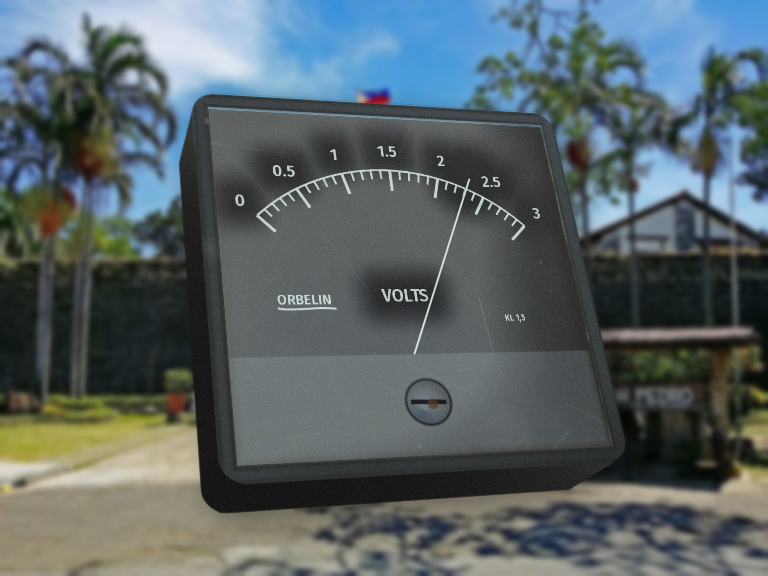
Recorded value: 2.3 V
